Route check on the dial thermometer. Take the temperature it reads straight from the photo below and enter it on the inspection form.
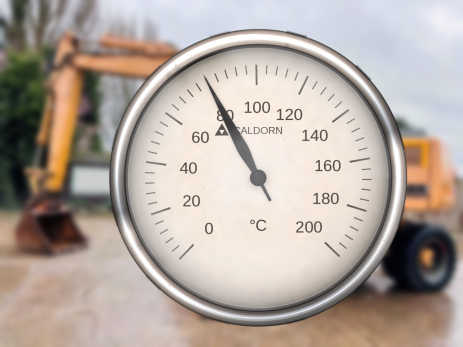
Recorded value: 80 °C
